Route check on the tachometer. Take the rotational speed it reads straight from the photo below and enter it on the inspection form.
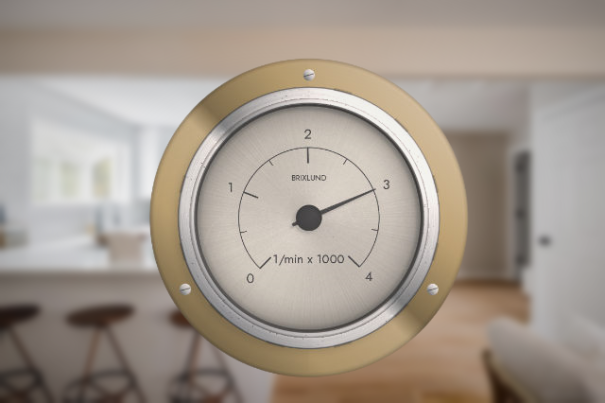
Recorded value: 3000 rpm
